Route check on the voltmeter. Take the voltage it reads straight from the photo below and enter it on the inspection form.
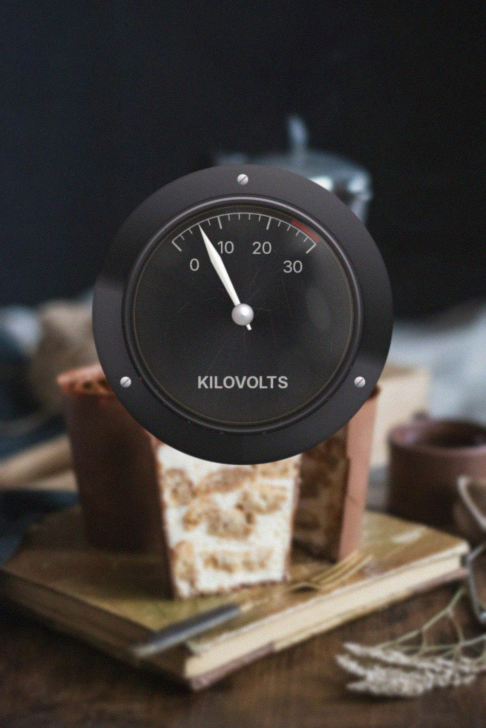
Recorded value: 6 kV
